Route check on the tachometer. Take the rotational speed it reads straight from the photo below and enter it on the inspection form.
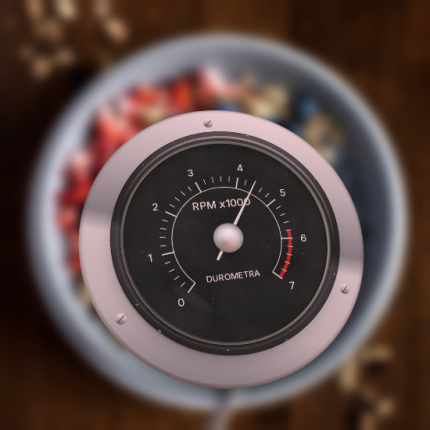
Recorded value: 4400 rpm
